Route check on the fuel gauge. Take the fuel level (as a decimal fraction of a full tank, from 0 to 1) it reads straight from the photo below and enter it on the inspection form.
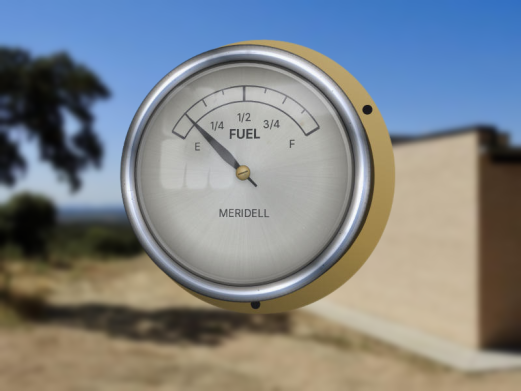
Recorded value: 0.125
